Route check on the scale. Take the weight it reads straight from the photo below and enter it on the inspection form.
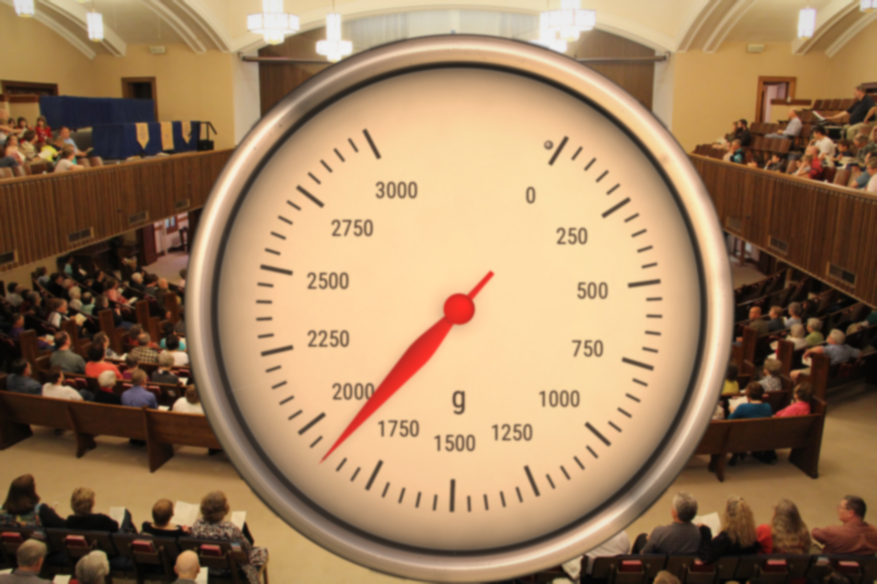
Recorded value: 1900 g
